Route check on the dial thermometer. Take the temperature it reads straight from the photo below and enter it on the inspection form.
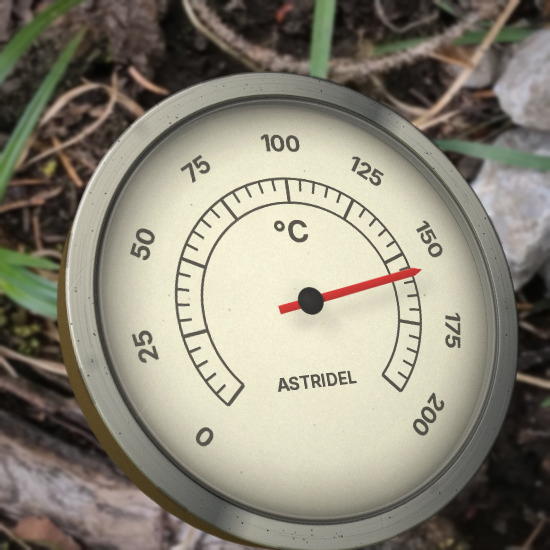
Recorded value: 157.5 °C
